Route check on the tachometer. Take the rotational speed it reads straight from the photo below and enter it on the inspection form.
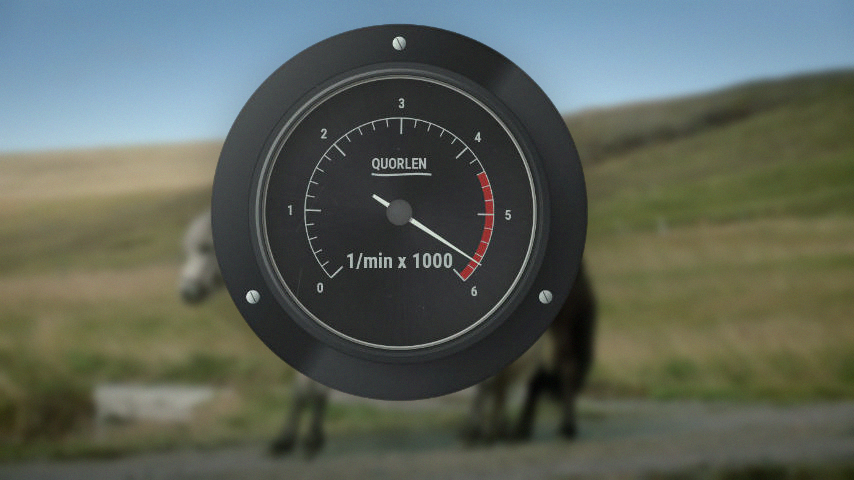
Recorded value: 5700 rpm
